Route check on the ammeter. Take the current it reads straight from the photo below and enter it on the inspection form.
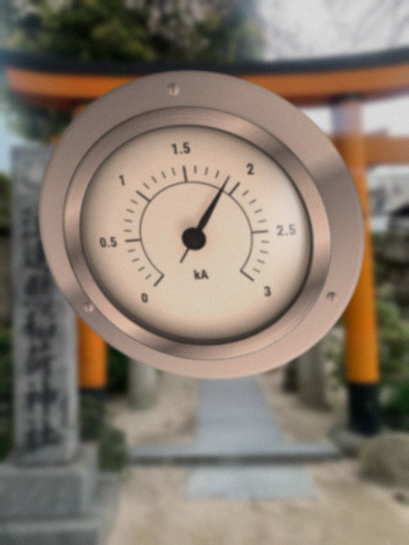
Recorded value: 1.9 kA
